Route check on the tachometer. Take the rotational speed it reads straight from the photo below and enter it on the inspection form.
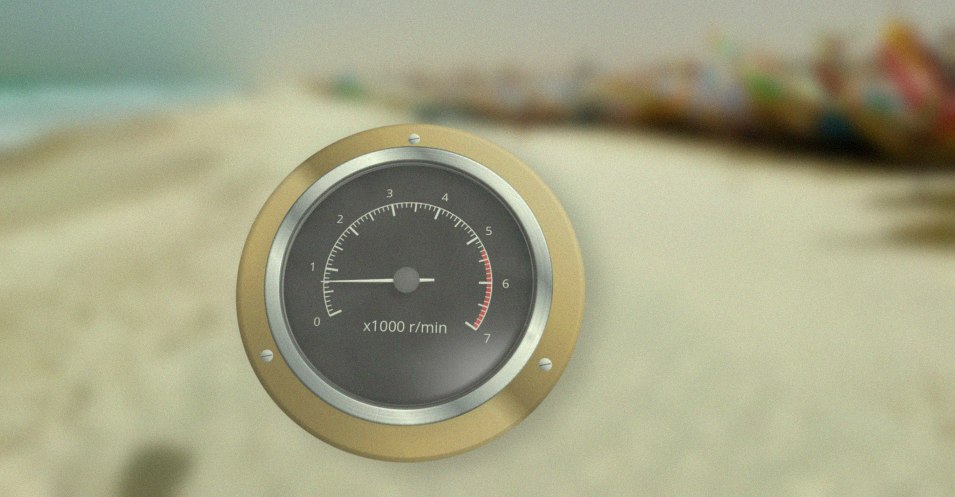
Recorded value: 700 rpm
